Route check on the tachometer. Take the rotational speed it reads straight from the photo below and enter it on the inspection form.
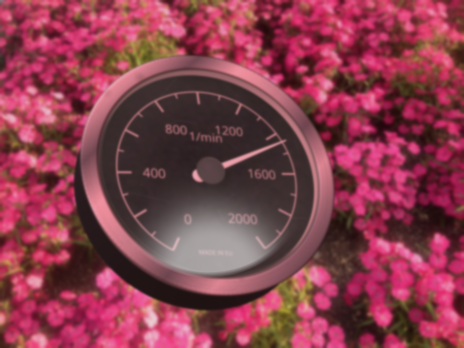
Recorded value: 1450 rpm
